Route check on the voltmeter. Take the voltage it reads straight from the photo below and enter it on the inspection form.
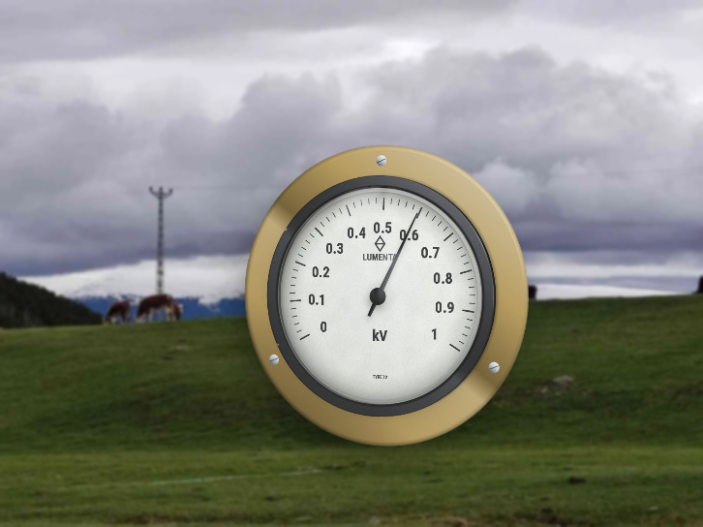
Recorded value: 0.6 kV
